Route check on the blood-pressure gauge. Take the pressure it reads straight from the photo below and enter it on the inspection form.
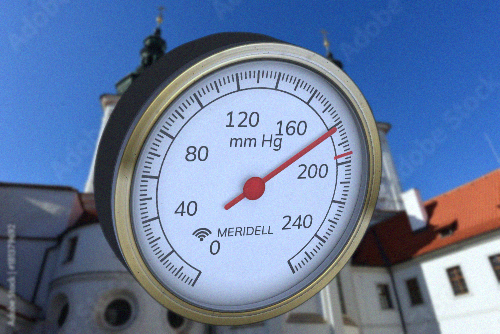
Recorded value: 180 mmHg
